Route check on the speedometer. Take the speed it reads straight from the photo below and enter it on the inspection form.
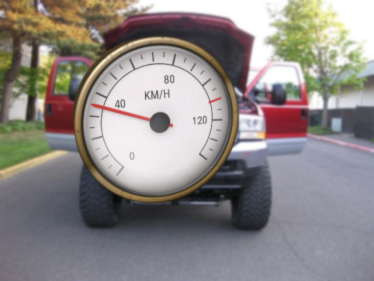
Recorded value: 35 km/h
